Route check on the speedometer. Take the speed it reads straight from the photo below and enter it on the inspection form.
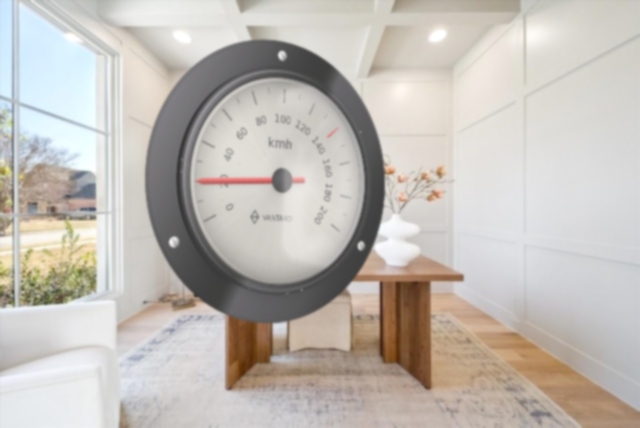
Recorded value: 20 km/h
